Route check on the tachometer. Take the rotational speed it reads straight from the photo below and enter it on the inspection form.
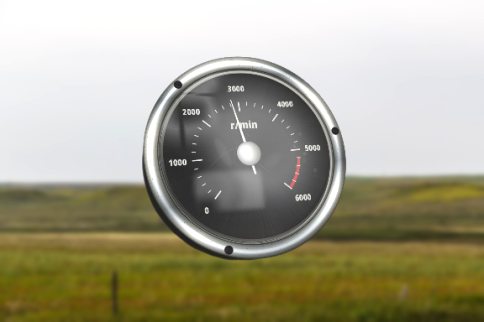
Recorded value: 2800 rpm
